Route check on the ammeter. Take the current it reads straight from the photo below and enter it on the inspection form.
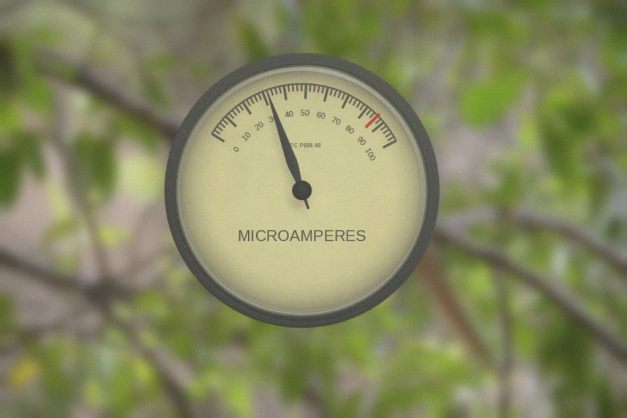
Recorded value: 32 µA
